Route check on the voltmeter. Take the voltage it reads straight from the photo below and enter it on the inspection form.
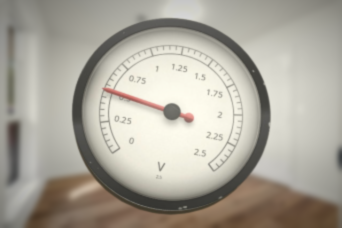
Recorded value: 0.5 V
